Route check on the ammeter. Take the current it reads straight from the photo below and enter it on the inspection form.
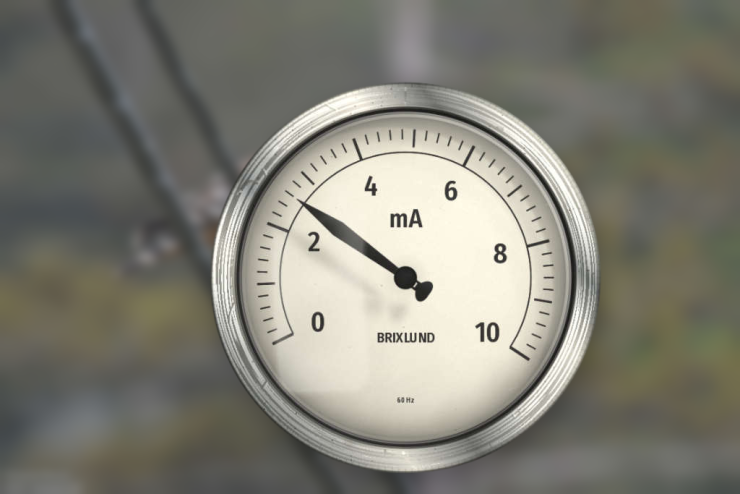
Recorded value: 2.6 mA
